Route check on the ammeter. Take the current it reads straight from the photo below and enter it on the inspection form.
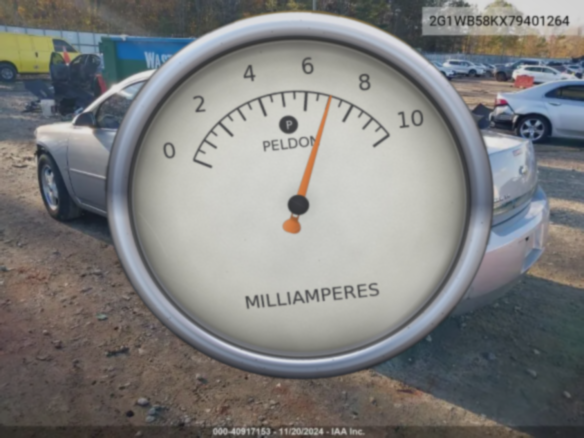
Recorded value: 7 mA
